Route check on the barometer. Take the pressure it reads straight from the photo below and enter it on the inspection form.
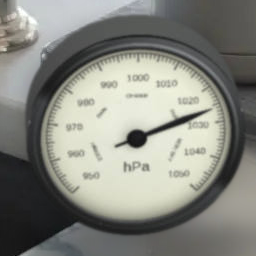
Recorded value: 1025 hPa
